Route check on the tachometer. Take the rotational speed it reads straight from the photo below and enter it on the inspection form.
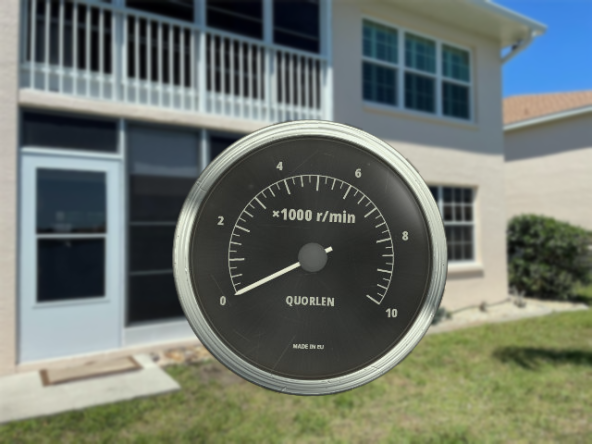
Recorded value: 0 rpm
